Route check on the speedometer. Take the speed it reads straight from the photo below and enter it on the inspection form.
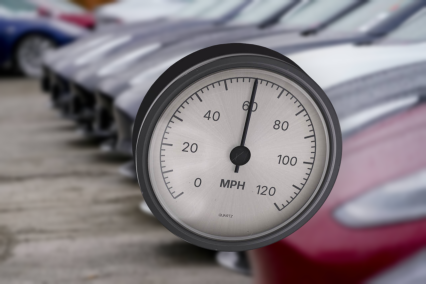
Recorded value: 60 mph
